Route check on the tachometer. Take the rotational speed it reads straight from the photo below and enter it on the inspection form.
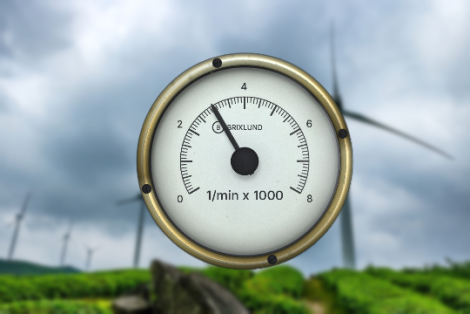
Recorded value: 3000 rpm
